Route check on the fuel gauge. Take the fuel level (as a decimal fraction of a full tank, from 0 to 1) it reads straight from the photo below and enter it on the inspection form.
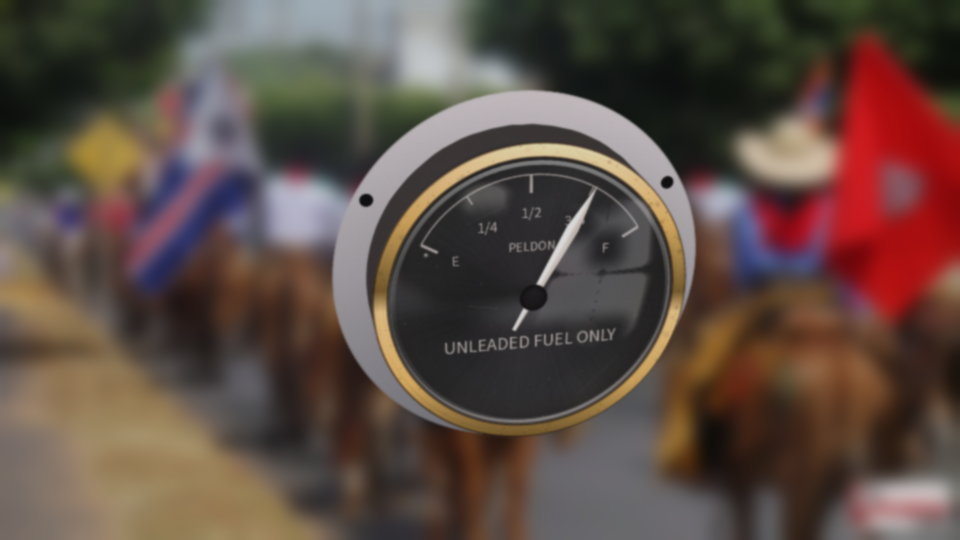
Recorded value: 0.75
